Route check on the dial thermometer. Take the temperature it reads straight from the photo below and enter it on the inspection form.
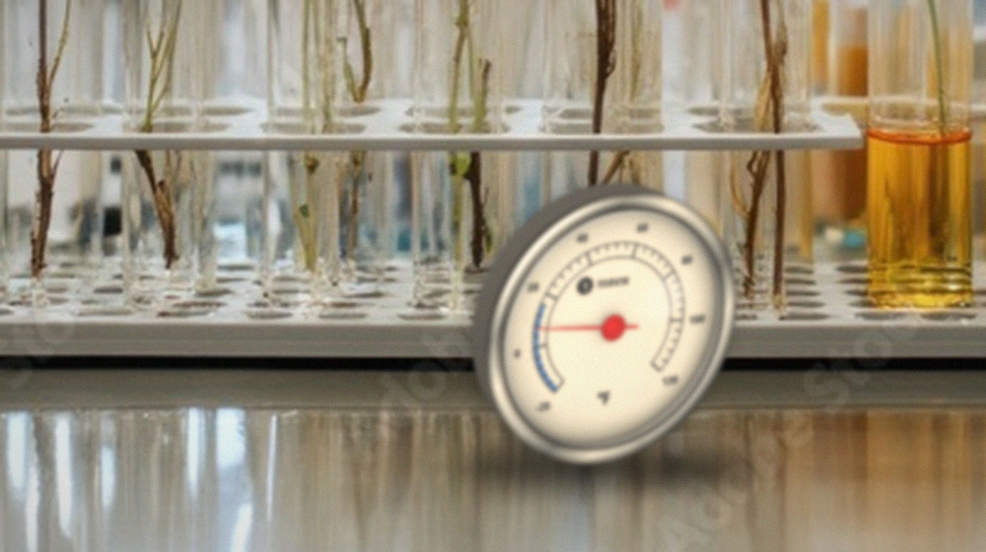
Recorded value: 8 °F
